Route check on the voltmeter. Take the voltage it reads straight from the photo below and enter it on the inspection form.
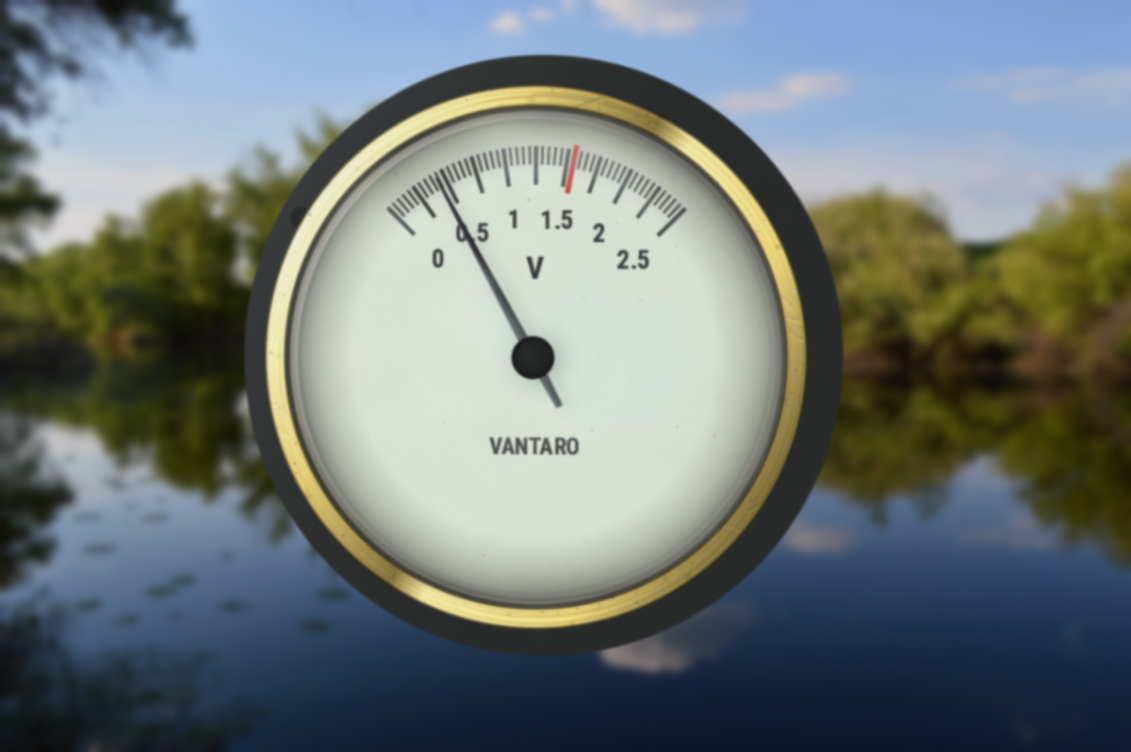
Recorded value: 0.45 V
